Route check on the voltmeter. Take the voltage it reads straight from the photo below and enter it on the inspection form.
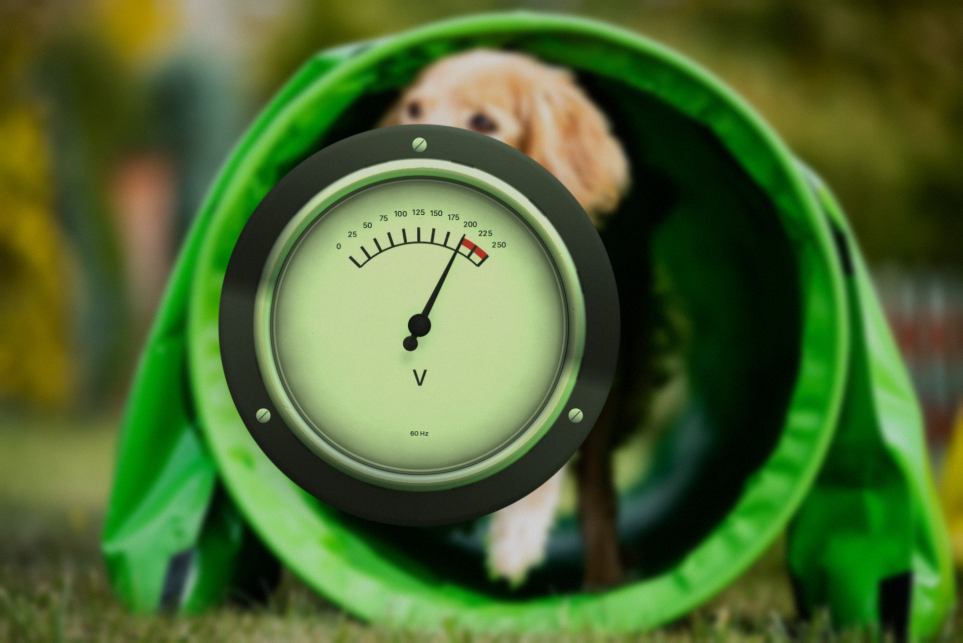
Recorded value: 200 V
